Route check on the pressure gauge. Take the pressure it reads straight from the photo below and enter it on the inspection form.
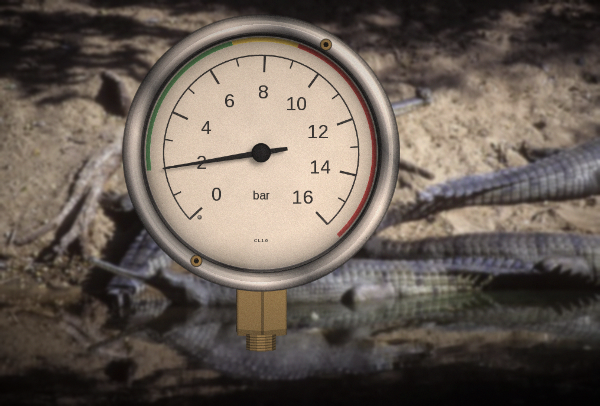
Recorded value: 2 bar
